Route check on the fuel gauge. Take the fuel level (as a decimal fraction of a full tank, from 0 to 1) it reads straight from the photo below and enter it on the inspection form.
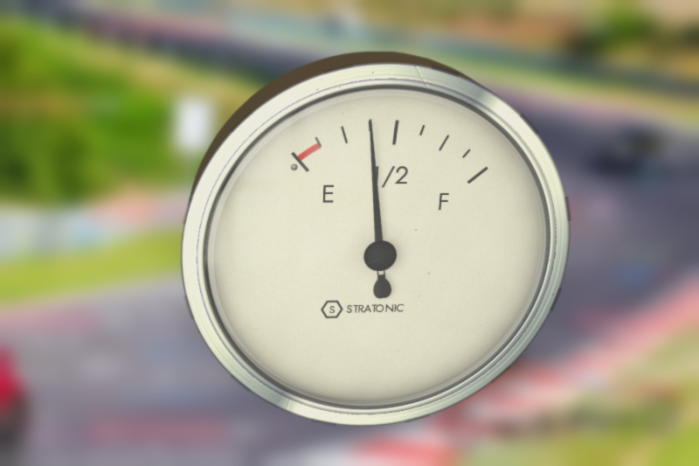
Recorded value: 0.375
